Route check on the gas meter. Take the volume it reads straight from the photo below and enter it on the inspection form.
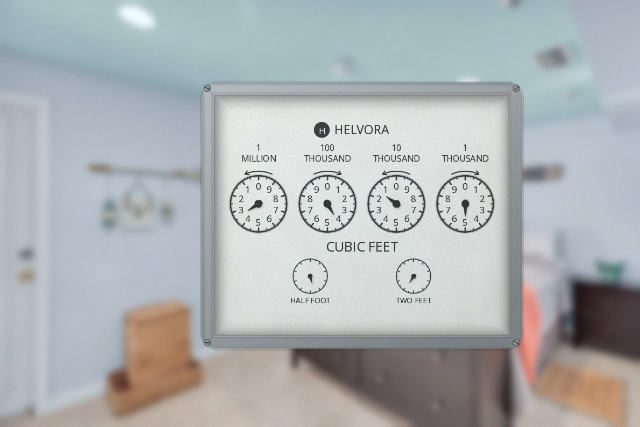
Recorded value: 341500 ft³
